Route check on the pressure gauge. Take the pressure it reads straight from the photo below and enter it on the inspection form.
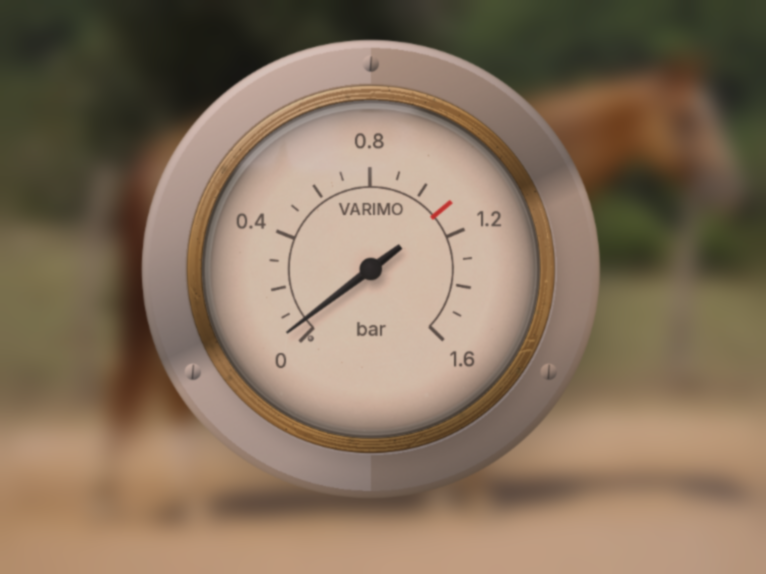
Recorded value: 0.05 bar
